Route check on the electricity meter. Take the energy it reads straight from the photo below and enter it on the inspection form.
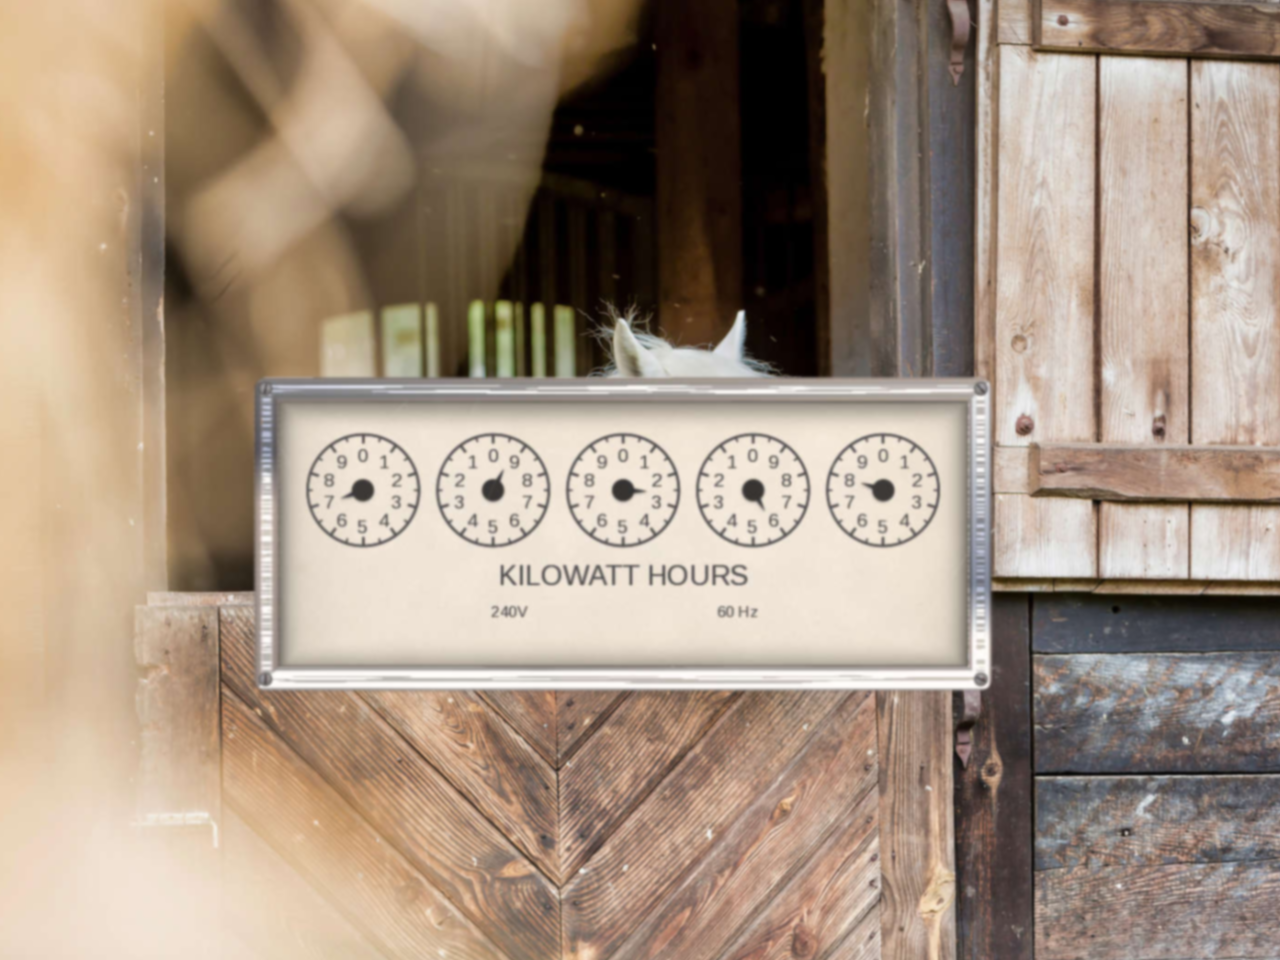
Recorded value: 69258 kWh
